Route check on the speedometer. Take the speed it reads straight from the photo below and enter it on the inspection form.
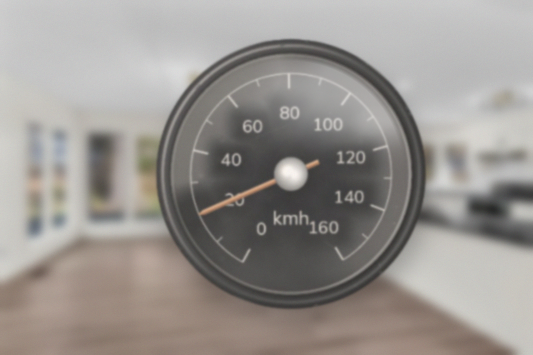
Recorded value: 20 km/h
